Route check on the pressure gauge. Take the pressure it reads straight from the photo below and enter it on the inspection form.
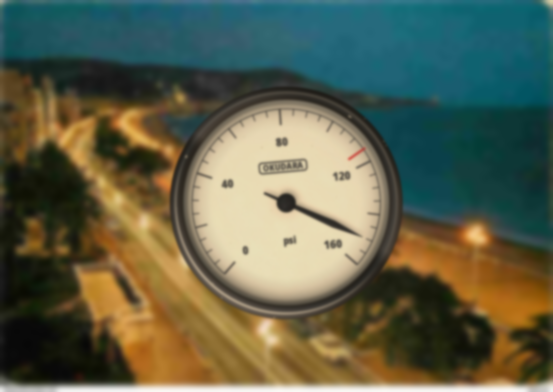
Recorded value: 150 psi
